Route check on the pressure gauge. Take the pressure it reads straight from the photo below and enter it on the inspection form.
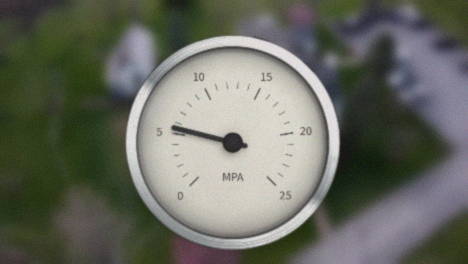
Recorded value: 5.5 MPa
